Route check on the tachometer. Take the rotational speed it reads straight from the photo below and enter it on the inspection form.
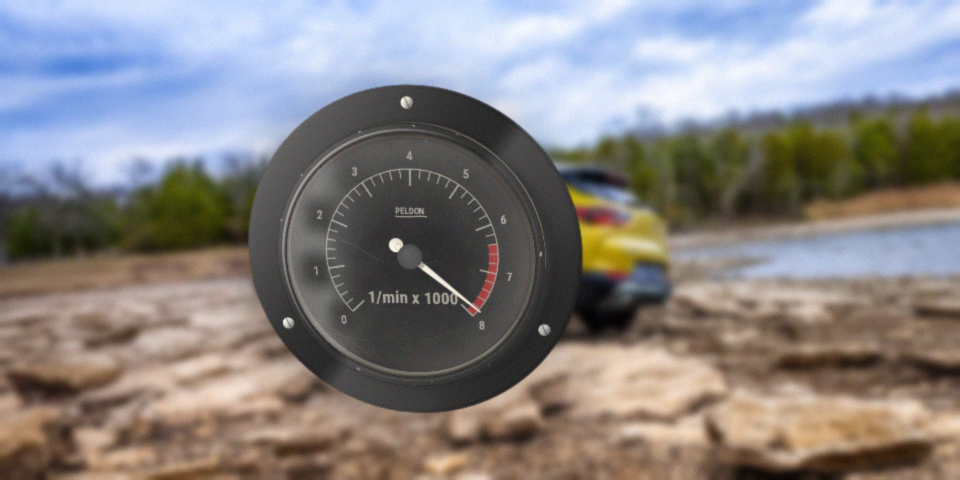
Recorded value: 7800 rpm
